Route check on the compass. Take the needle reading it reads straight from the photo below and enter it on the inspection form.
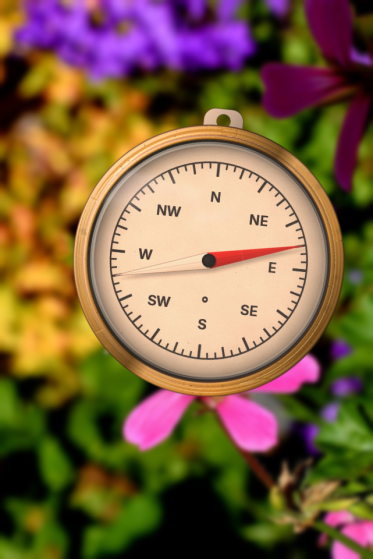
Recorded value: 75 °
